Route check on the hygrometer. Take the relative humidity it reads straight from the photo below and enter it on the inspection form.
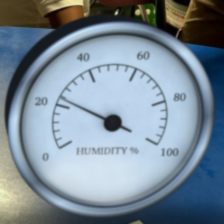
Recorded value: 24 %
